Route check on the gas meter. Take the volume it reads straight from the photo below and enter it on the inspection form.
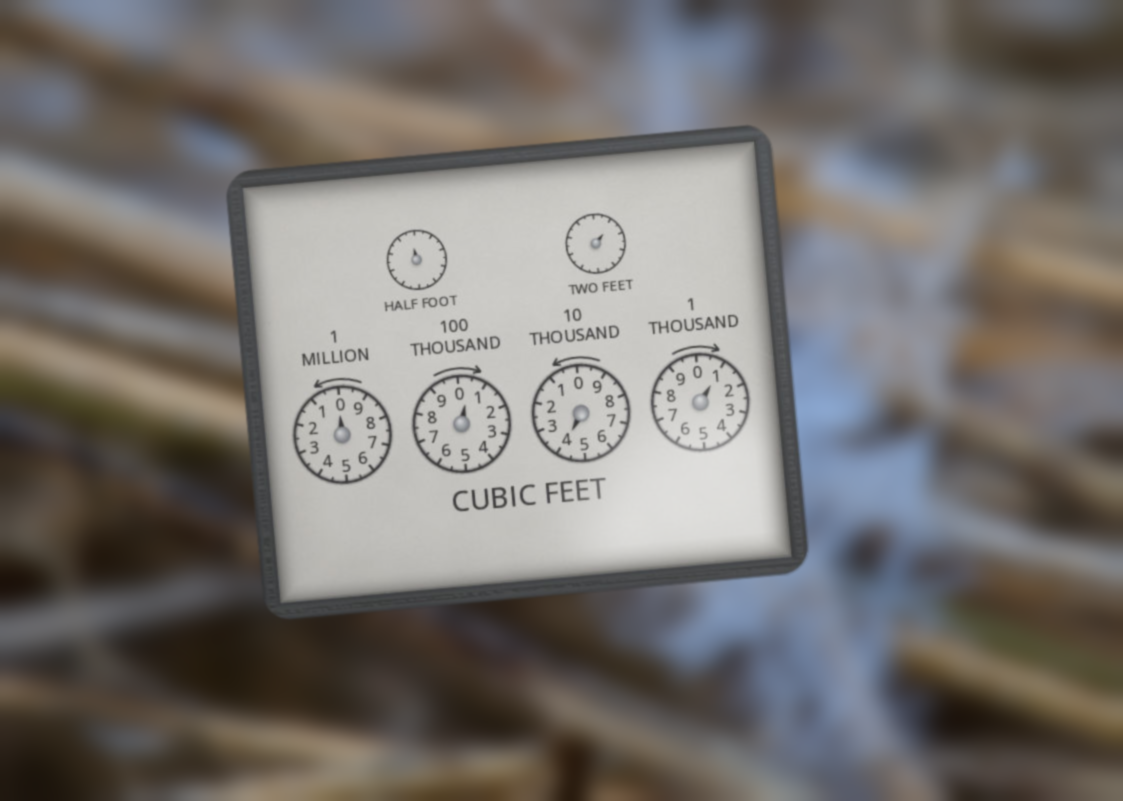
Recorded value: 4100 ft³
